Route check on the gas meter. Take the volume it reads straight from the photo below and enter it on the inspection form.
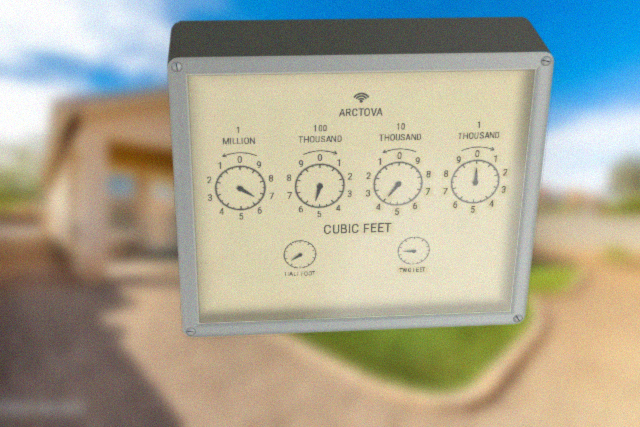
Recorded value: 654000 ft³
